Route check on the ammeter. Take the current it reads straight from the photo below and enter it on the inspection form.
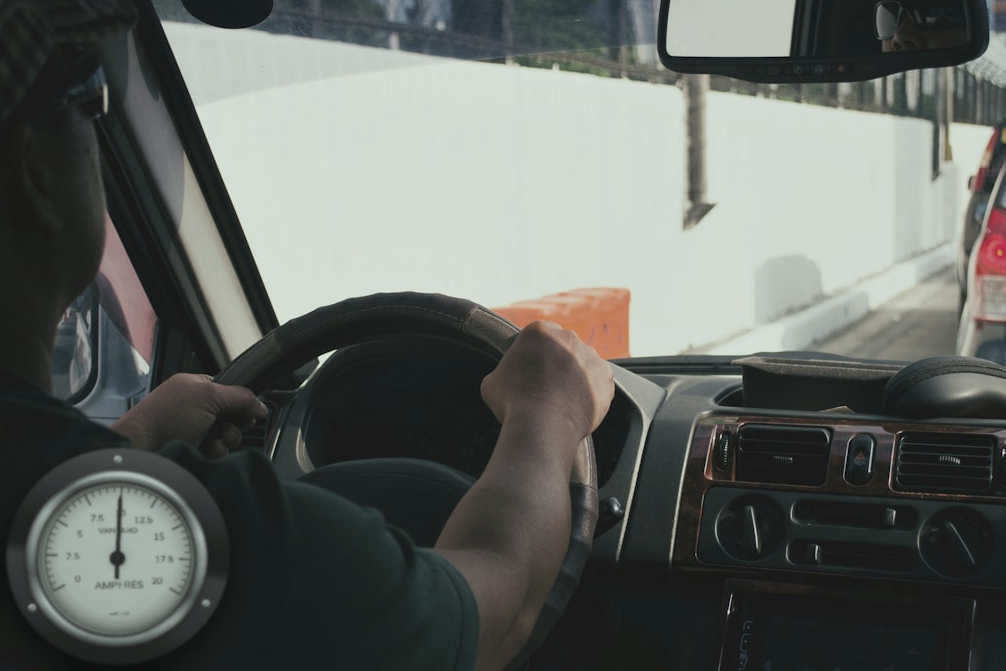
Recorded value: 10 A
